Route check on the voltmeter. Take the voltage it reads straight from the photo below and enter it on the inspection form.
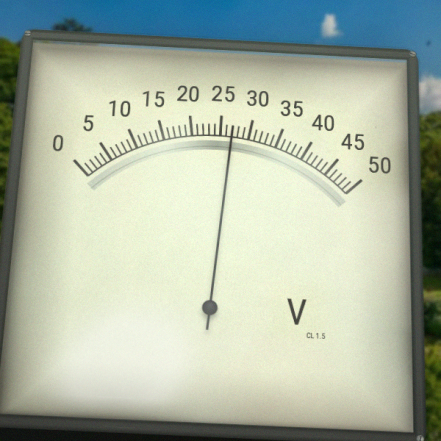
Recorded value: 27 V
